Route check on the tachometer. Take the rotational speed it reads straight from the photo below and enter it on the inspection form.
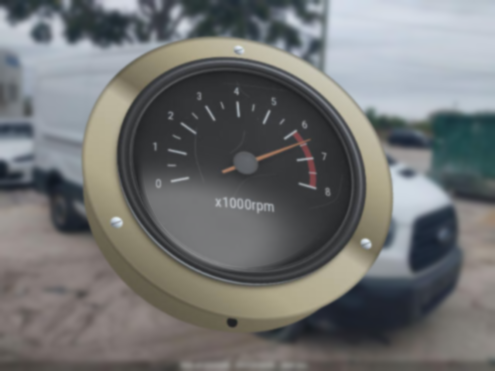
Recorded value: 6500 rpm
